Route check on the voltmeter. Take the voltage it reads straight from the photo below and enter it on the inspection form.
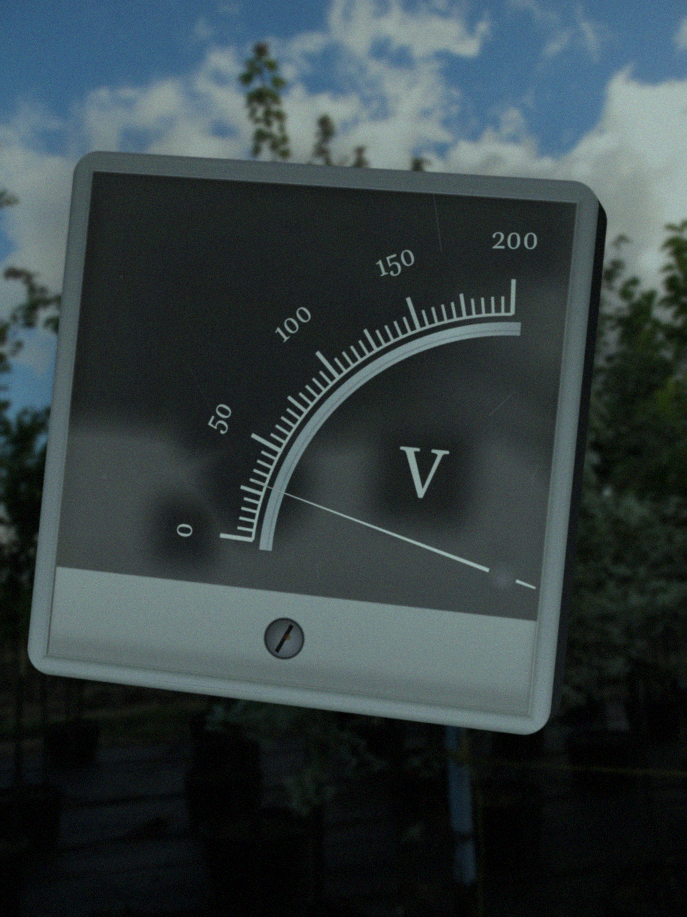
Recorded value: 30 V
